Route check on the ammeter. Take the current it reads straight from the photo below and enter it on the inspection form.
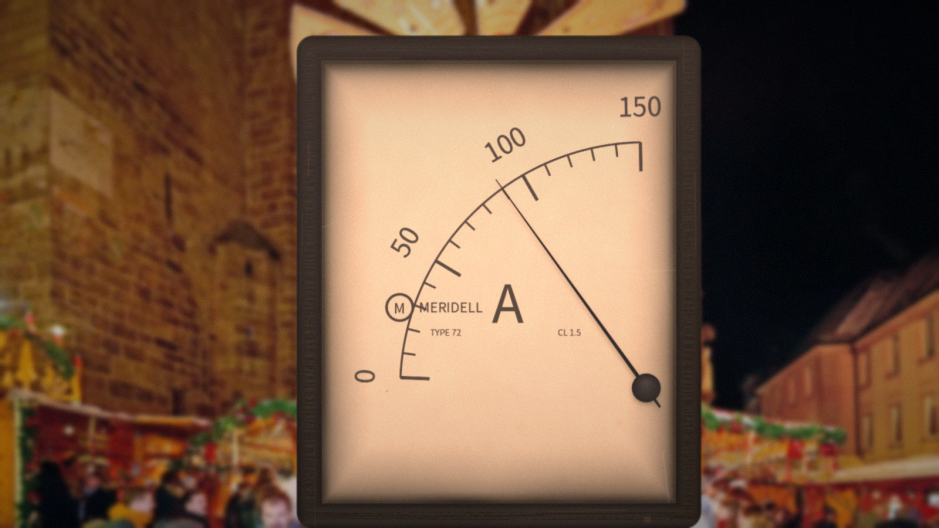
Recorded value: 90 A
